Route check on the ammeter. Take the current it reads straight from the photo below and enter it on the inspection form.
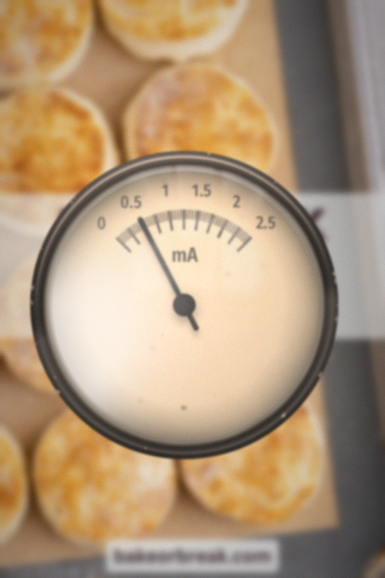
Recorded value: 0.5 mA
